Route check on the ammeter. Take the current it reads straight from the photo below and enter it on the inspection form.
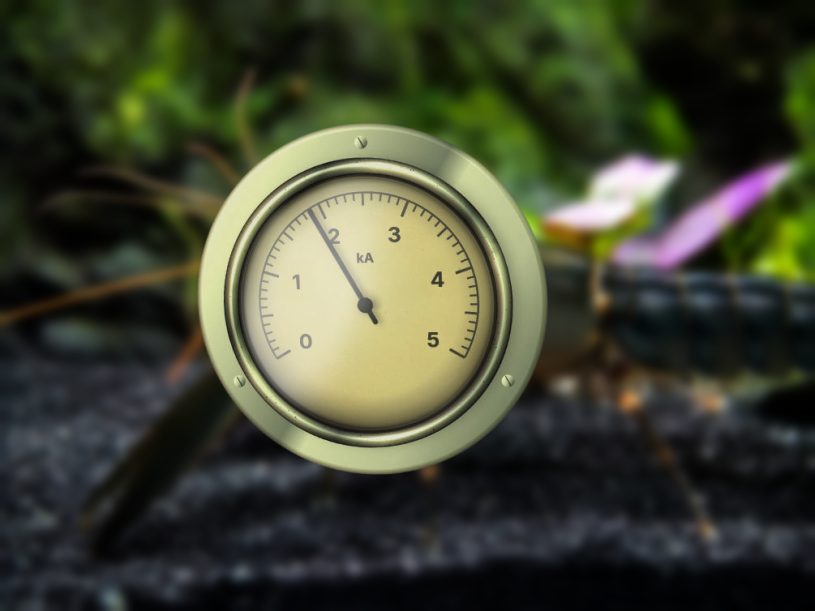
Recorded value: 1.9 kA
